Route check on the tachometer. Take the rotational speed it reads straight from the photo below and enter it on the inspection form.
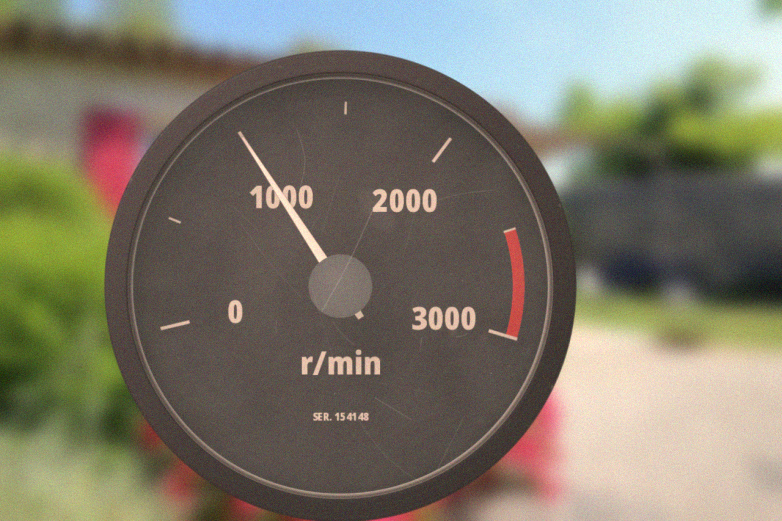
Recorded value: 1000 rpm
